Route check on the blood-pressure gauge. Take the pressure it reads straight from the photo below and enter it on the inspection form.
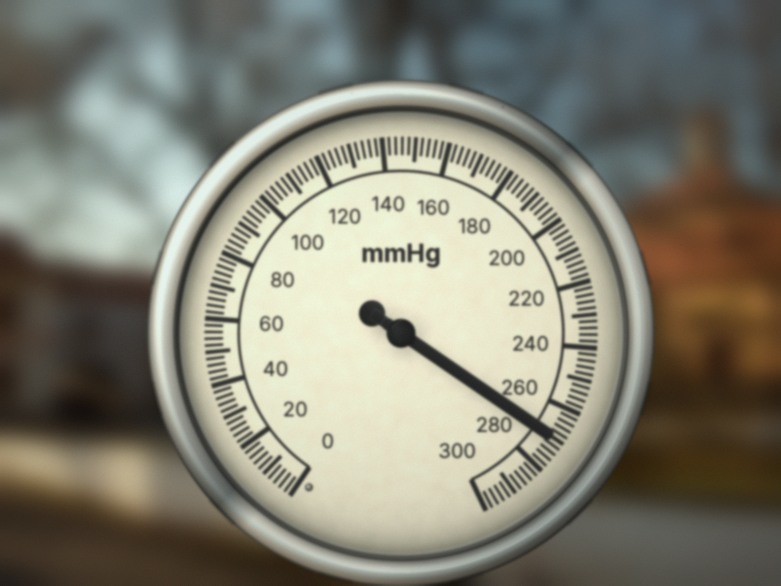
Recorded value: 270 mmHg
